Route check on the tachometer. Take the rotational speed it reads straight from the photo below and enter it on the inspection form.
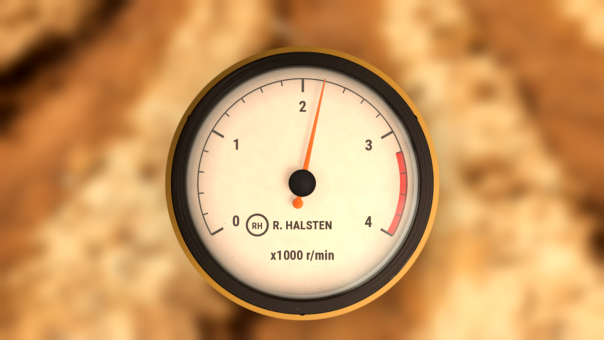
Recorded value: 2200 rpm
